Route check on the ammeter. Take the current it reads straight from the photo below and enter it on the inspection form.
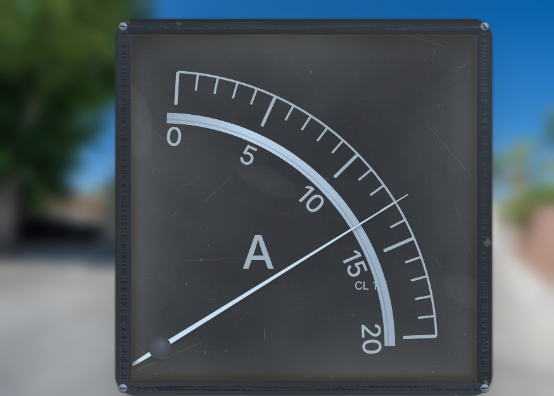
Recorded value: 13 A
